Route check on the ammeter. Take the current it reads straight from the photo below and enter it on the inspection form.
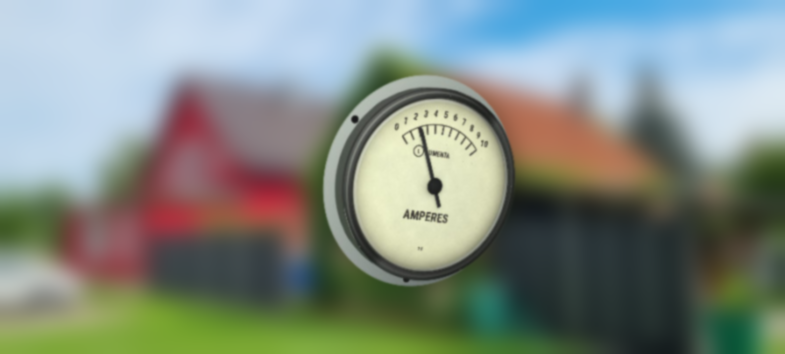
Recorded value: 2 A
